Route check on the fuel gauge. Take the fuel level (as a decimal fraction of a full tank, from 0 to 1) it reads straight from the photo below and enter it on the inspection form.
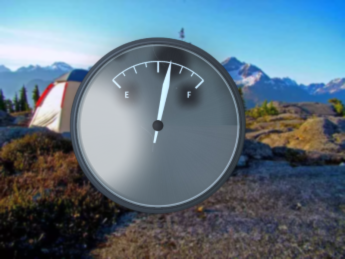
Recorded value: 0.625
